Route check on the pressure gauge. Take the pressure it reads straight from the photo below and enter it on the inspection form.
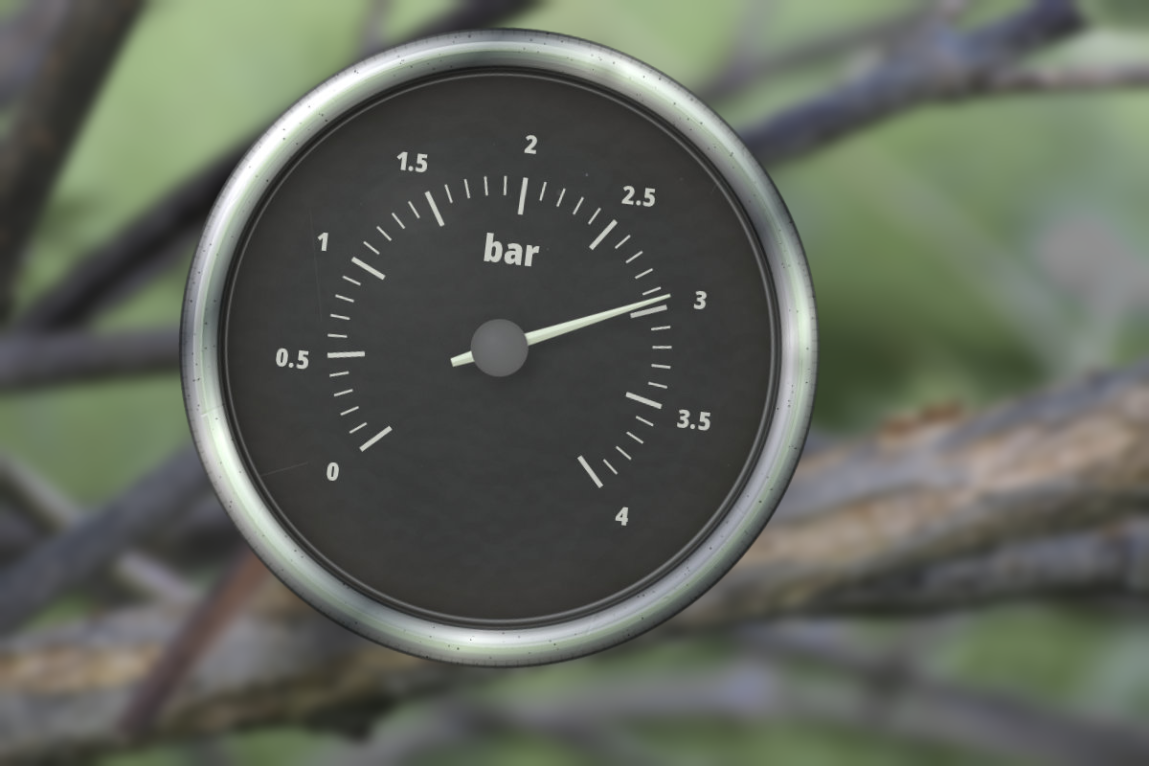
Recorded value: 2.95 bar
